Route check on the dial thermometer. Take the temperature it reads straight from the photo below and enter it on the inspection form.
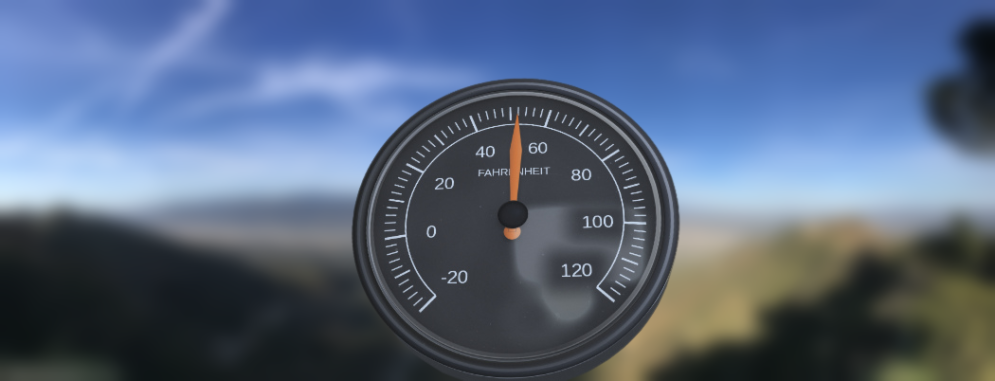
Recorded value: 52 °F
